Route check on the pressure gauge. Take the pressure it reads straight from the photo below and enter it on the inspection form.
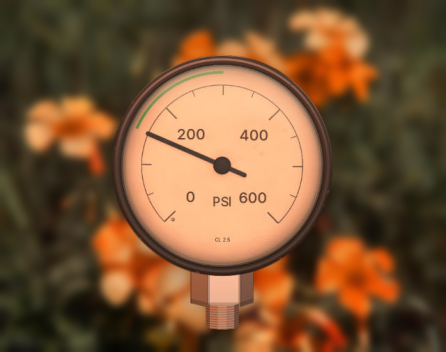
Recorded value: 150 psi
